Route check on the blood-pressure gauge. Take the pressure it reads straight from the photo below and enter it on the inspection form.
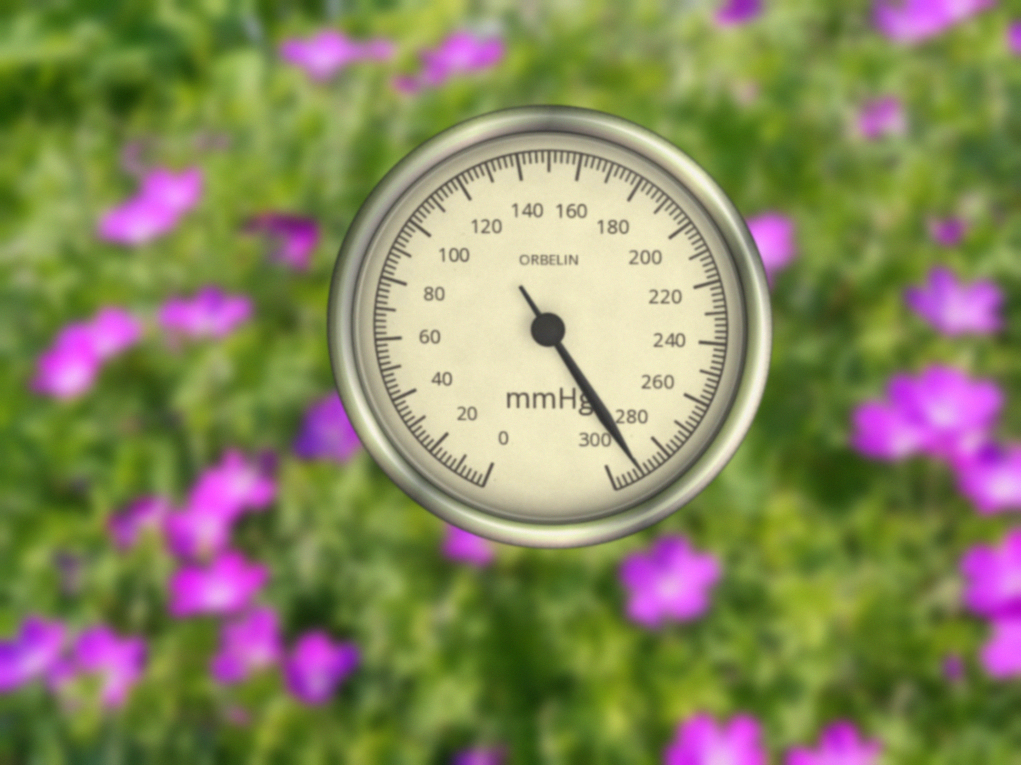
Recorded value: 290 mmHg
